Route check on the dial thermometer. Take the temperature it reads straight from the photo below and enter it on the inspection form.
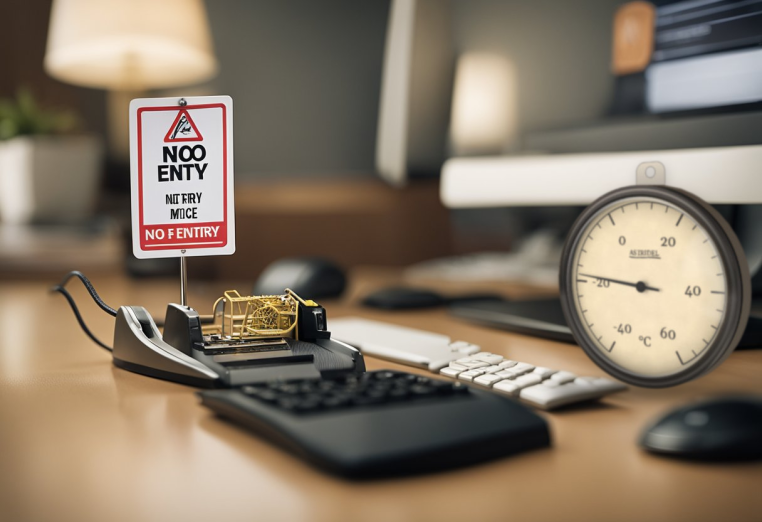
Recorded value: -18 °C
